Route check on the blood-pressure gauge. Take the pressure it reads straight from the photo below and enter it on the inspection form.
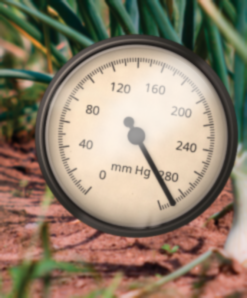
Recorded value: 290 mmHg
